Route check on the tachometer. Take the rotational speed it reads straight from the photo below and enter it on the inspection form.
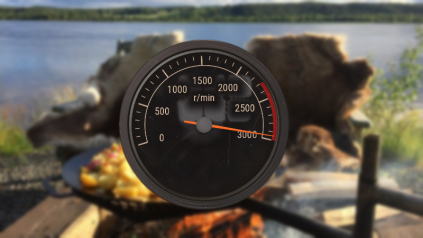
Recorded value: 2950 rpm
